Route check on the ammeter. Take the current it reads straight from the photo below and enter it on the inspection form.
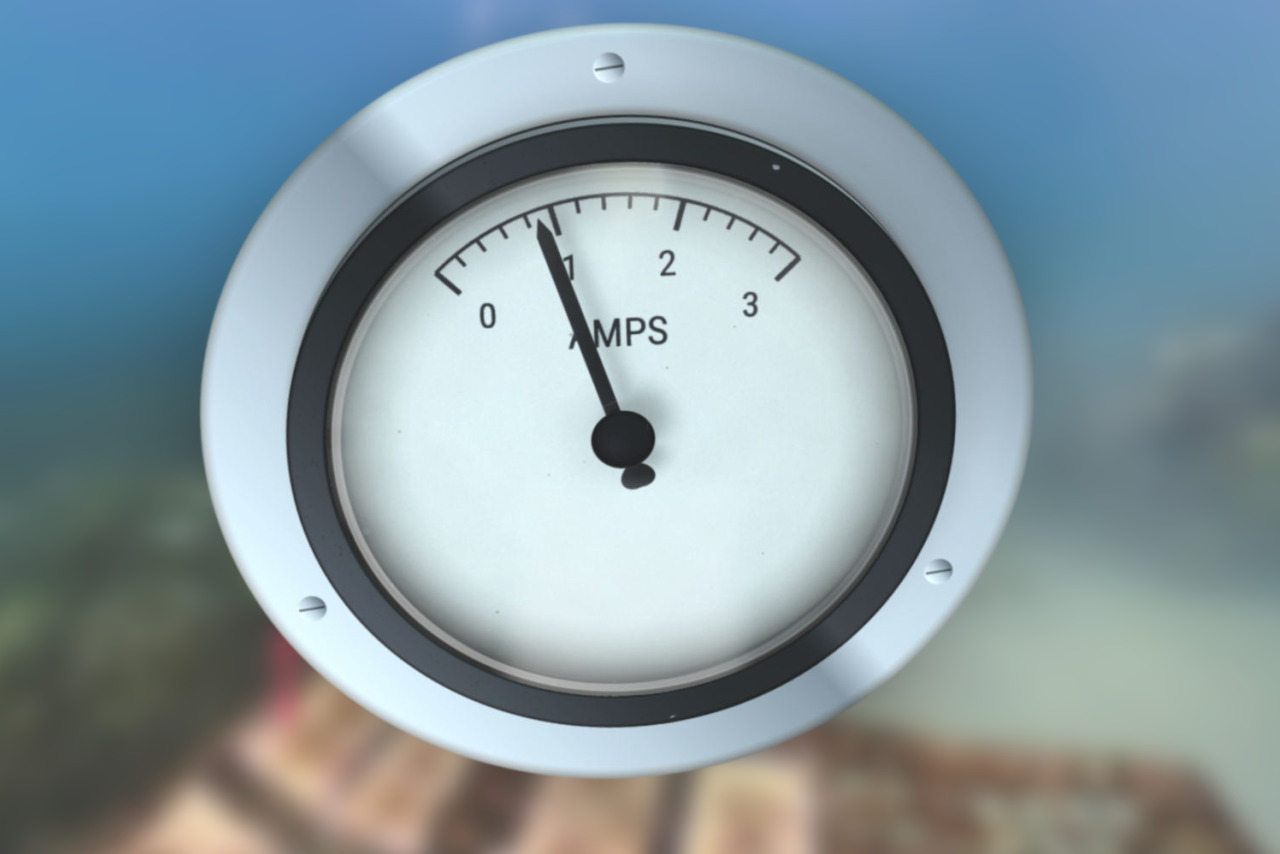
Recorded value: 0.9 A
